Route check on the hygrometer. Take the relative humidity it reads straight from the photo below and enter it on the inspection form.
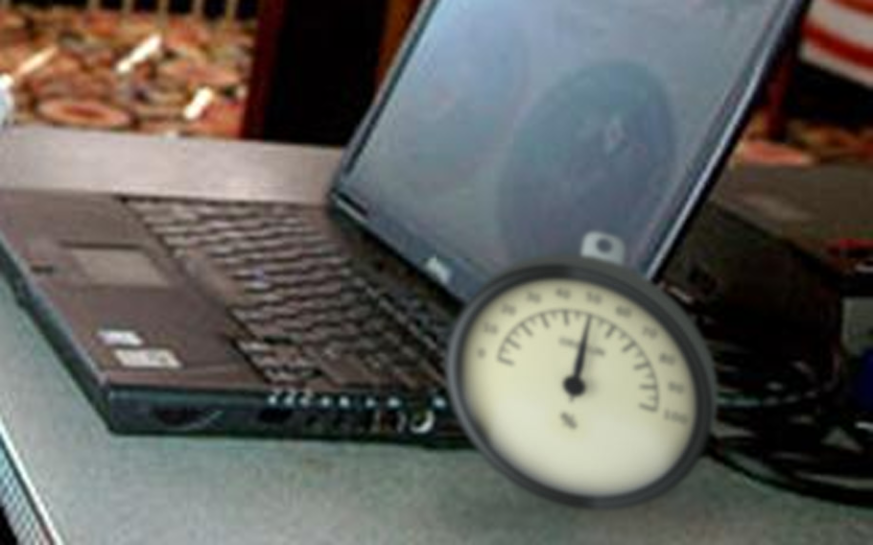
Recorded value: 50 %
